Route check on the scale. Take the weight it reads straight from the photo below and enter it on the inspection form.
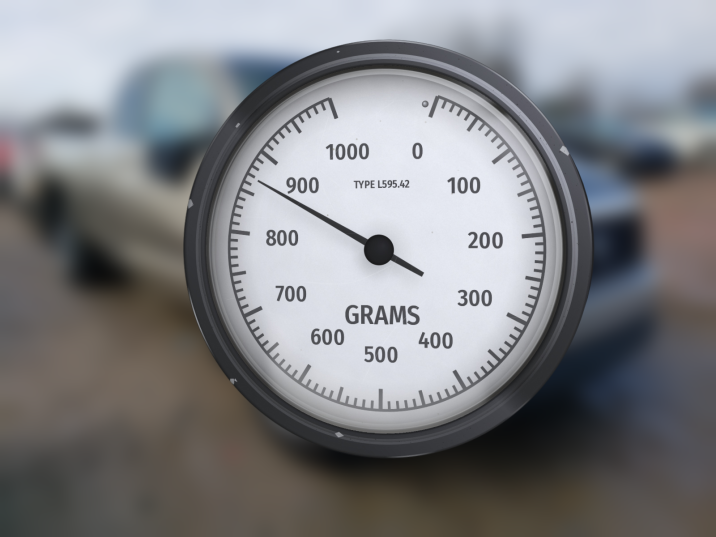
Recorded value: 870 g
